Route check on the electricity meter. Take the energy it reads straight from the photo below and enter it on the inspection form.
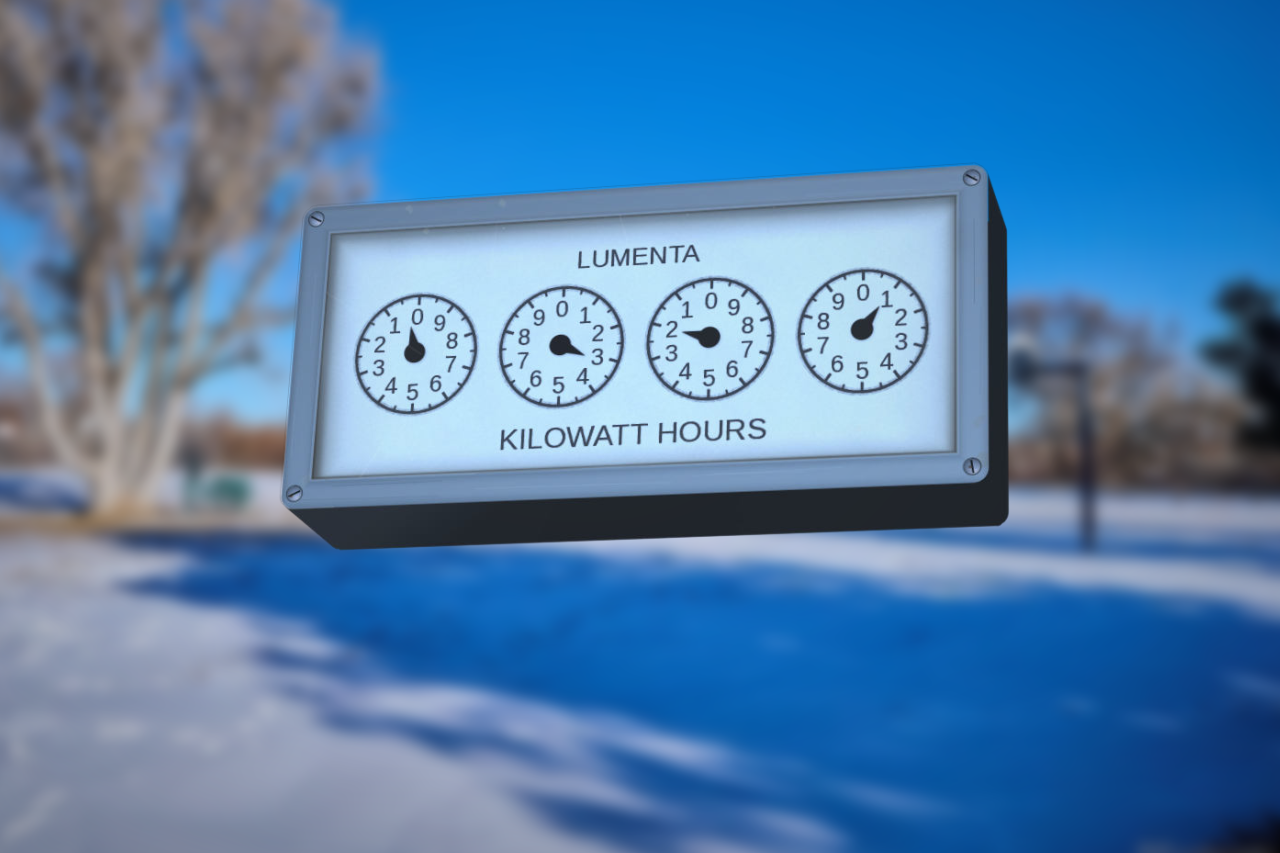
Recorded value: 321 kWh
